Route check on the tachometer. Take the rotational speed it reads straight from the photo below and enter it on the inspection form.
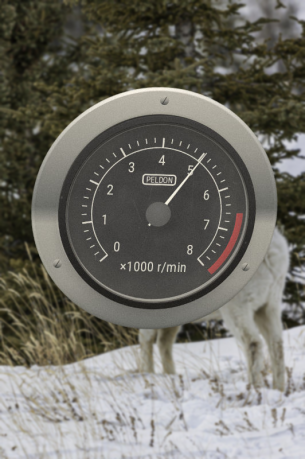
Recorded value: 5000 rpm
